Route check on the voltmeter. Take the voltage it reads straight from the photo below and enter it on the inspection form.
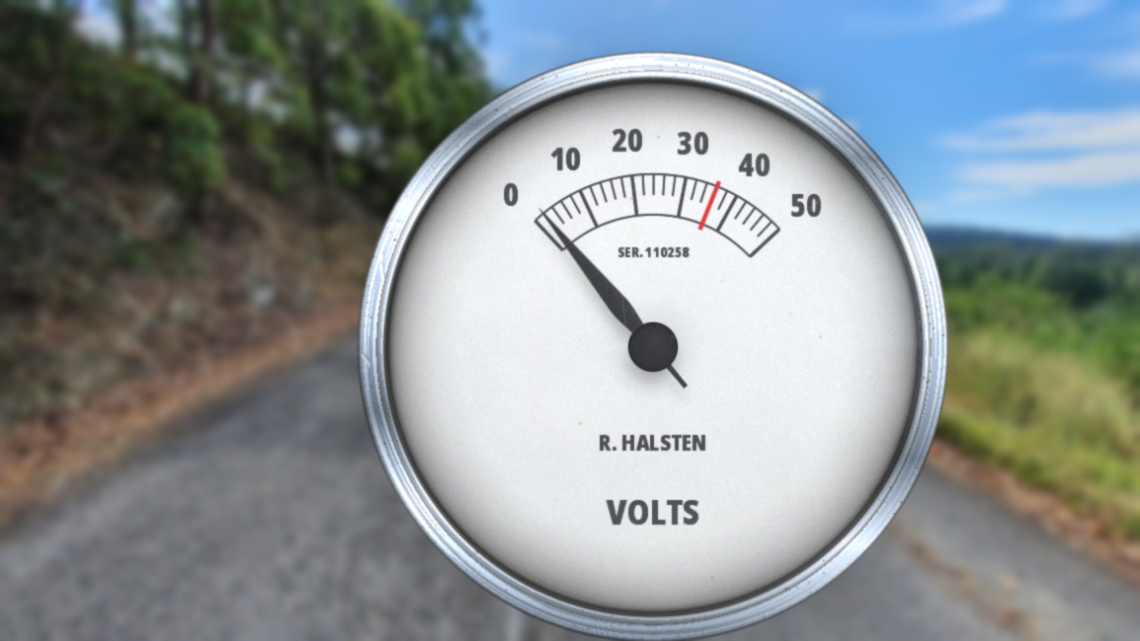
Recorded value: 2 V
